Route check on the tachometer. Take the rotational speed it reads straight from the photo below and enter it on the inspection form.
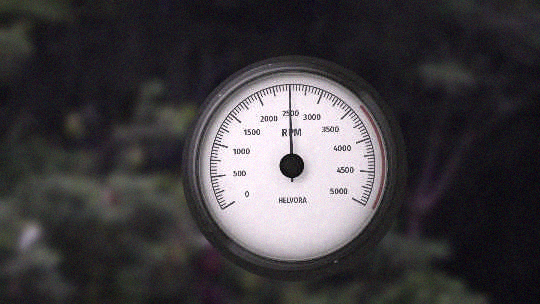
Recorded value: 2500 rpm
